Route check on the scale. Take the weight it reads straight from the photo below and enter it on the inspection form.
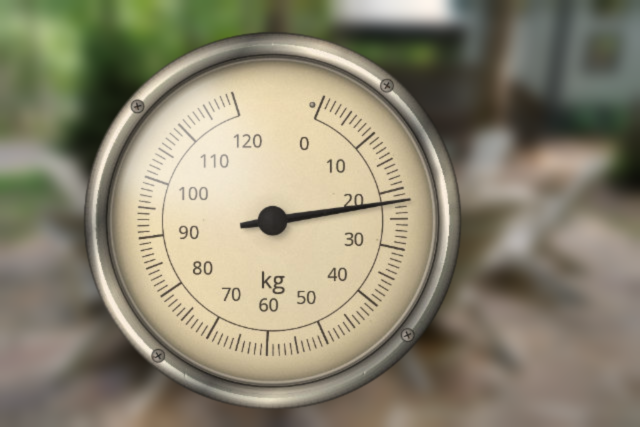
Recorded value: 22 kg
